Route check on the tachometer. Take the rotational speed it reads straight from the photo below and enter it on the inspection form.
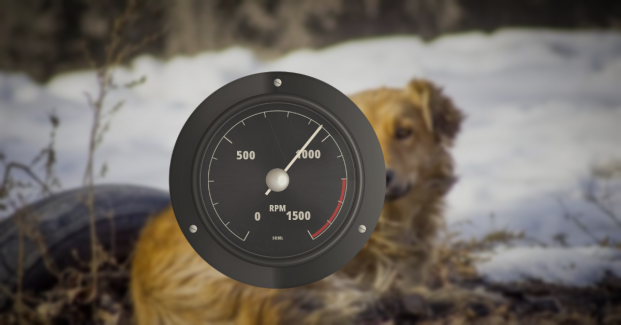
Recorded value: 950 rpm
